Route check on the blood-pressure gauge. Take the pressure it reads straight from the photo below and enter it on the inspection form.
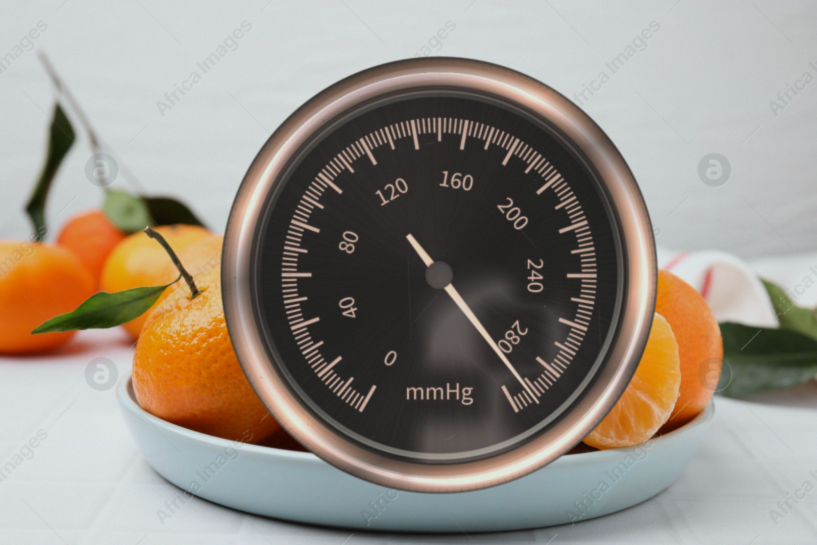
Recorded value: 292 mmHg
